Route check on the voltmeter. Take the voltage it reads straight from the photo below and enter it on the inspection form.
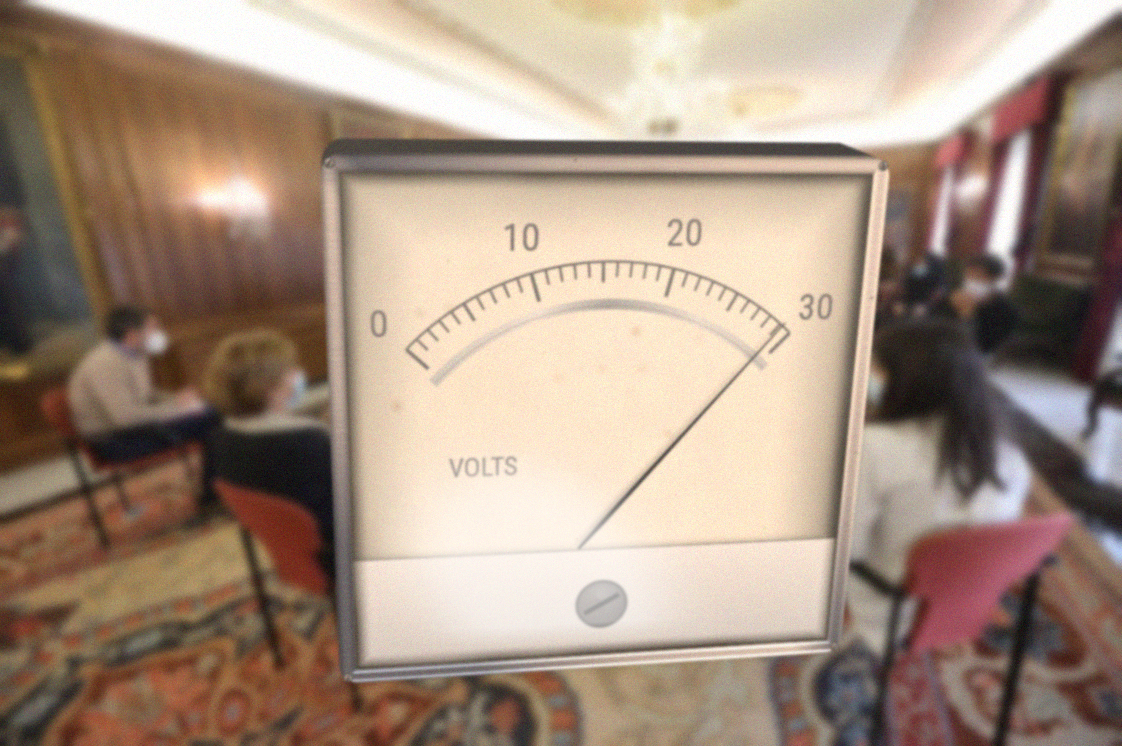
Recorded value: 29 V
